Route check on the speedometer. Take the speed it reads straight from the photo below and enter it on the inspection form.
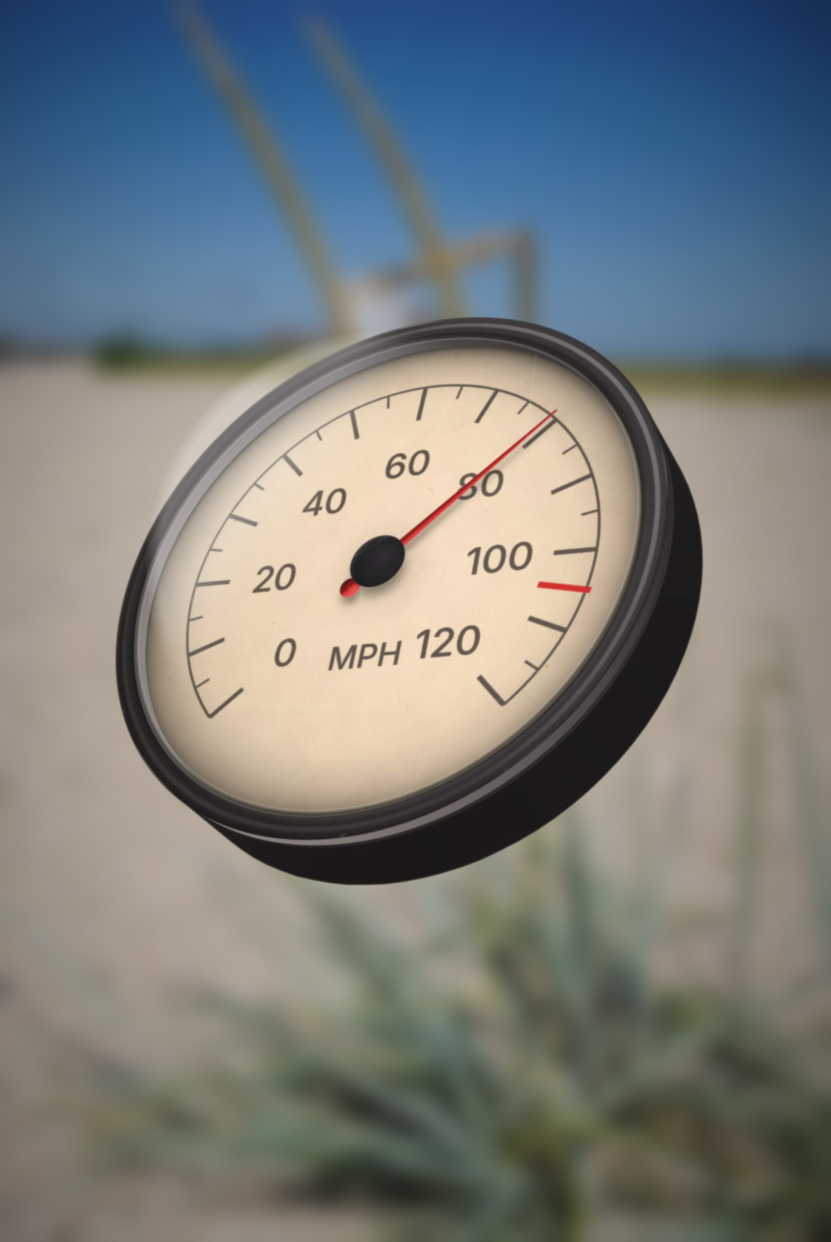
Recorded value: 80 mph
